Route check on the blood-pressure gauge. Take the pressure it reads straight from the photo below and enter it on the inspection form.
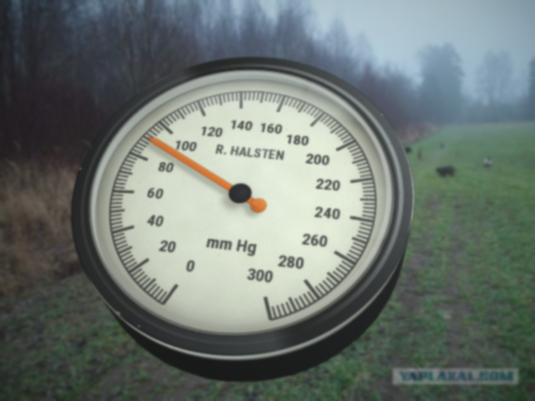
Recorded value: 90 mmHg
